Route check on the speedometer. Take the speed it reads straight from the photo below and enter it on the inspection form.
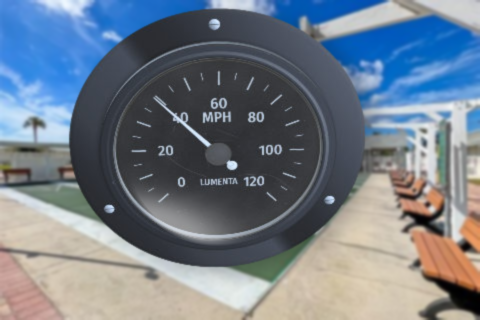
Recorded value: 40 mph
